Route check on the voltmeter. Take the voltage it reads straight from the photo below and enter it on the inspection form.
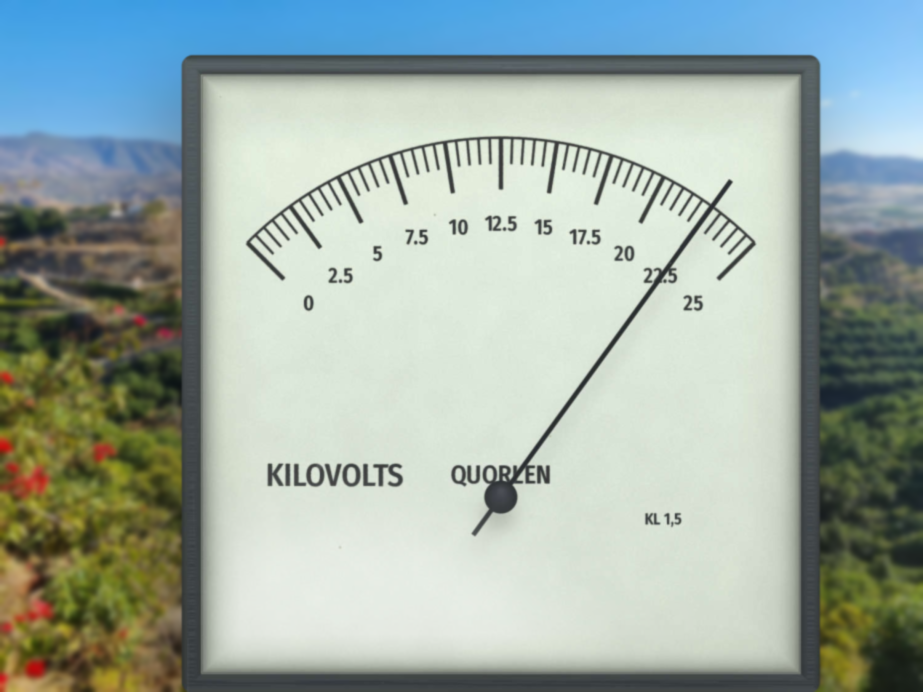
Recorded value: 22.5 kV
